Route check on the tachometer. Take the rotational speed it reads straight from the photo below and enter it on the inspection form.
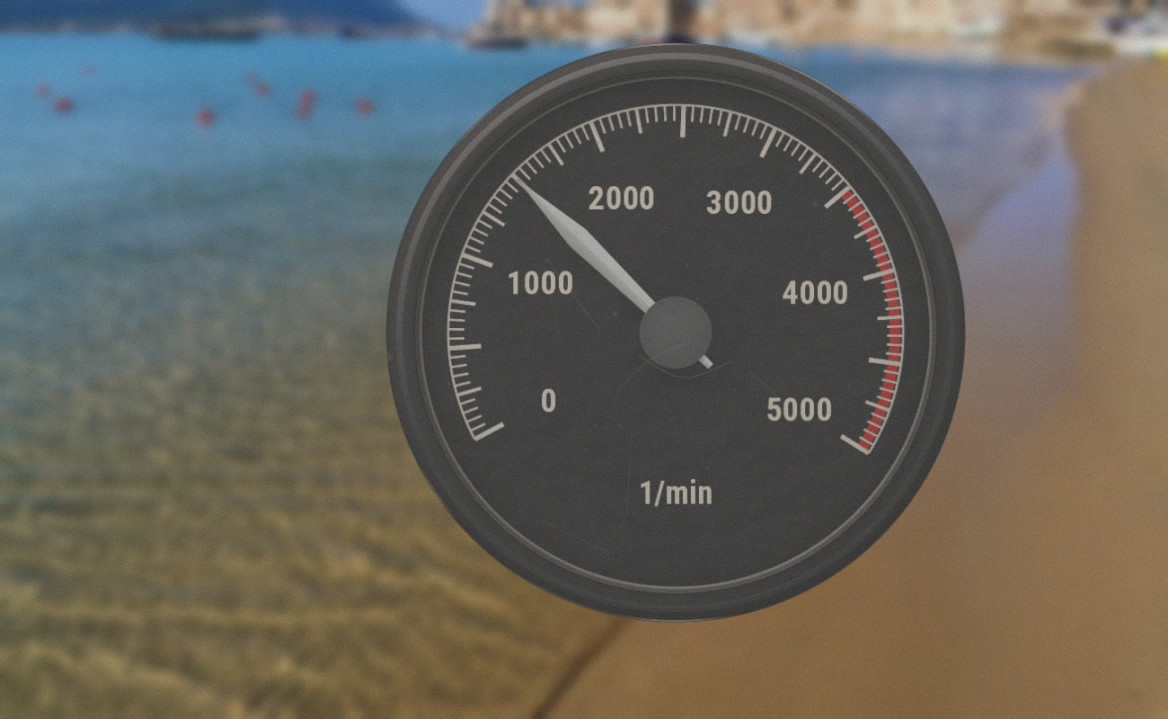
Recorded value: 1500 rpm
